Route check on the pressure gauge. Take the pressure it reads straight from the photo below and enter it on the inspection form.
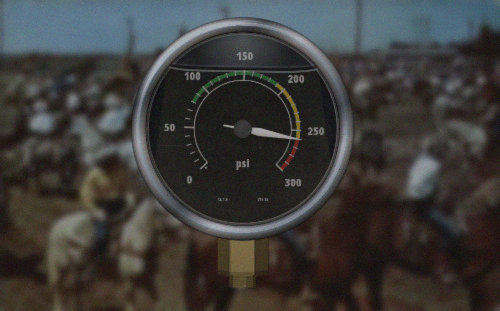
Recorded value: 260 psi
